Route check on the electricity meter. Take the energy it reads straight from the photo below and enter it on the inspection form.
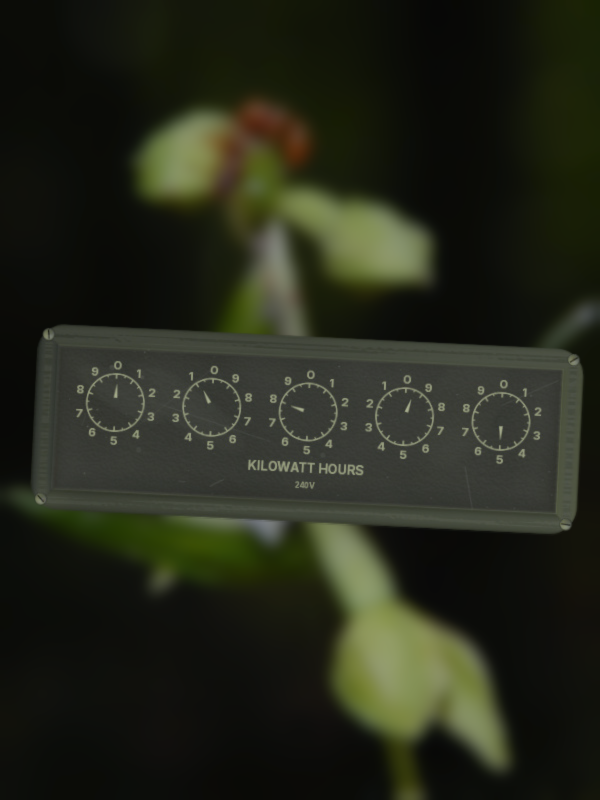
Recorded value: 795 kWh
